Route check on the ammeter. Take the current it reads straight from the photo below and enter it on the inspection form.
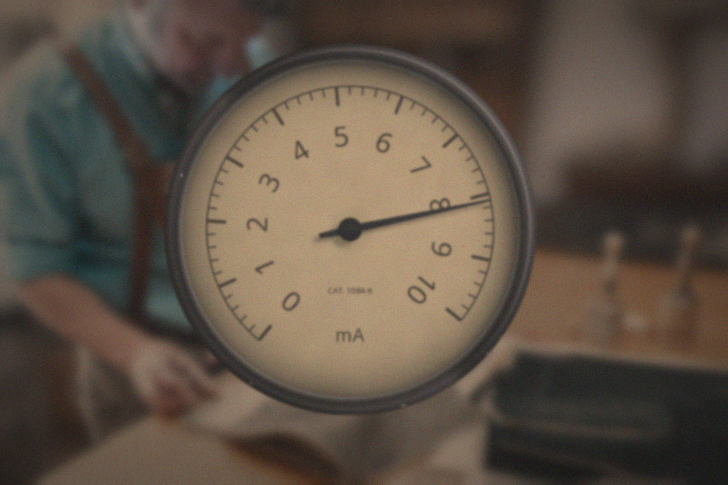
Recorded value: 8.1 mA
